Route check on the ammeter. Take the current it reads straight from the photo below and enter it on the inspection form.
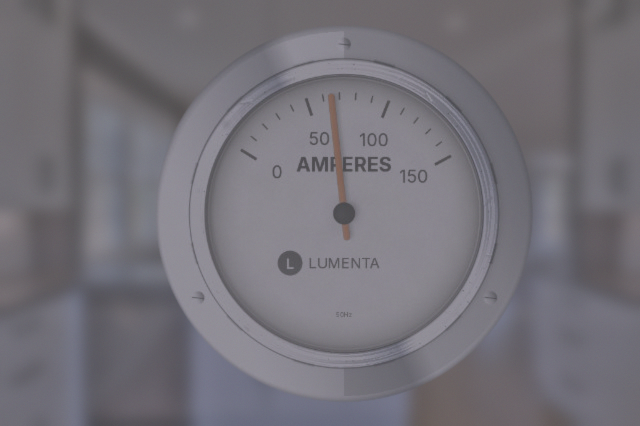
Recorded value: 65 A
